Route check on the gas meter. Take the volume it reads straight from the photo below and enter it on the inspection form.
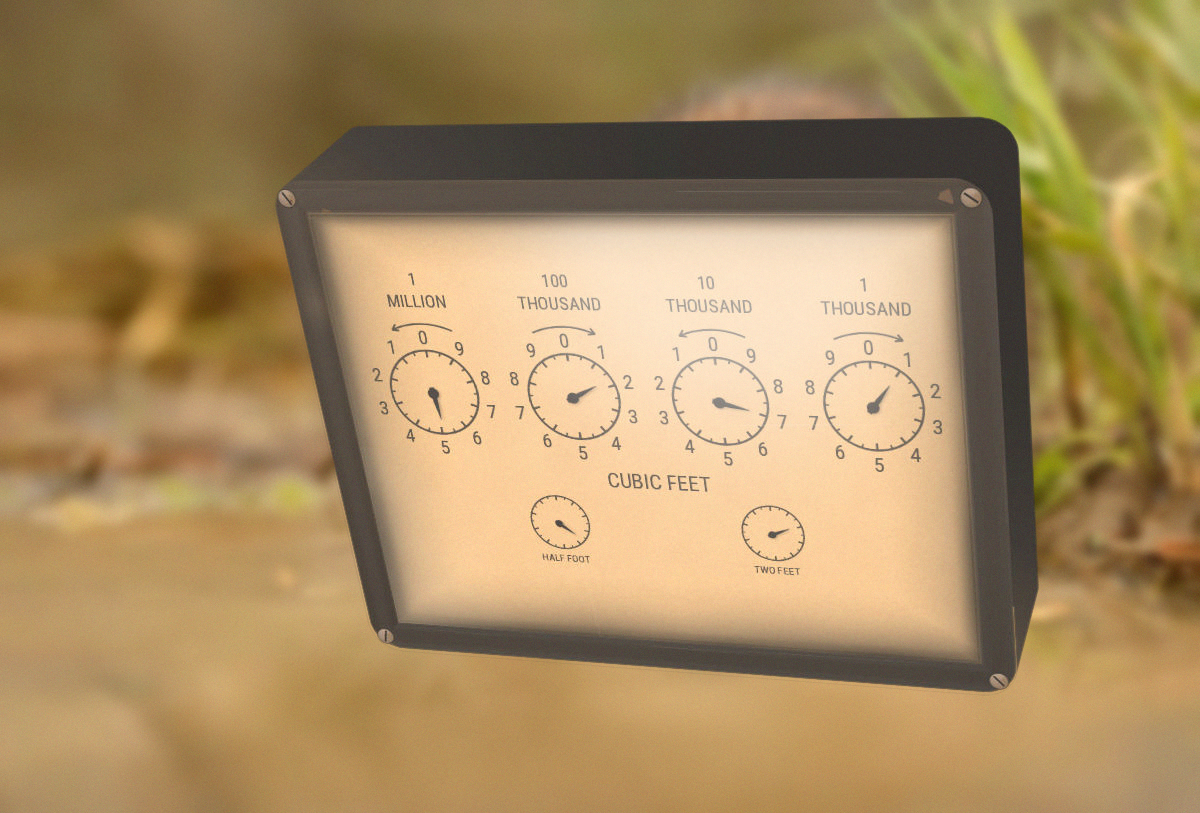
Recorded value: 517100 ft³
